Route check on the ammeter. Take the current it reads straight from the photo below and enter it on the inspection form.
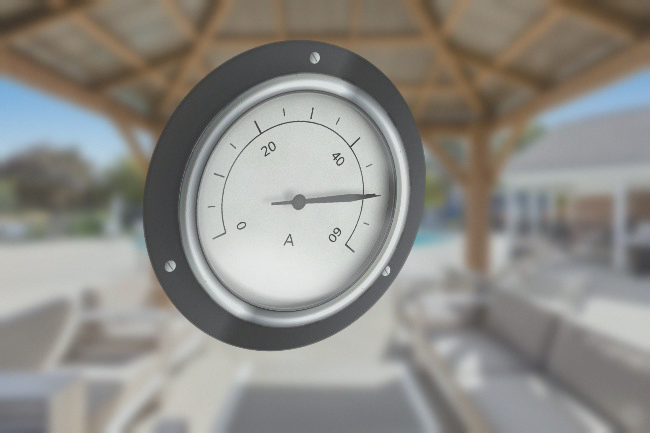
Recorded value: 50 A
